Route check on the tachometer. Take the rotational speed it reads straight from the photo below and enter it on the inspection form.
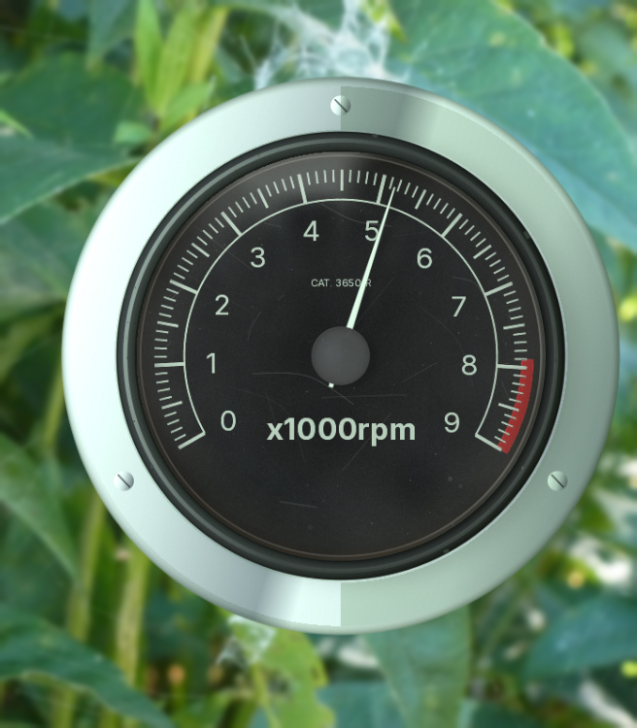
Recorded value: 5150 rpm
